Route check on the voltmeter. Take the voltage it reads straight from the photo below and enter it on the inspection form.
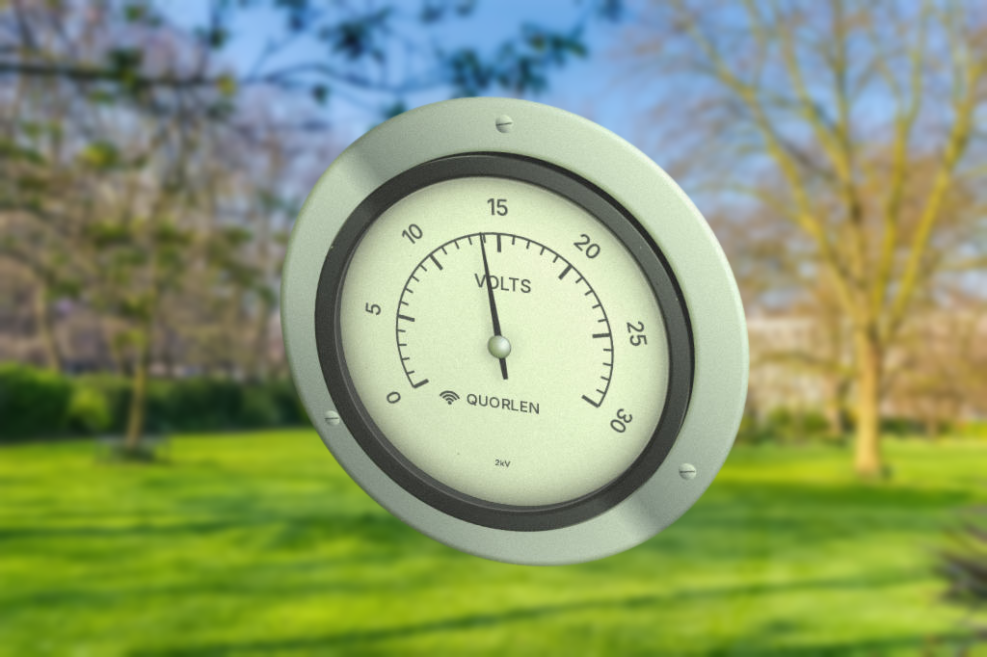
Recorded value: 14 V
